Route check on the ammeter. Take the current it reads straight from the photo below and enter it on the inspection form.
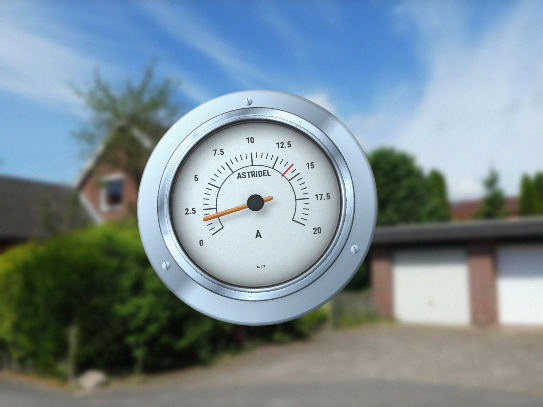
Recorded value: 1.5 A
